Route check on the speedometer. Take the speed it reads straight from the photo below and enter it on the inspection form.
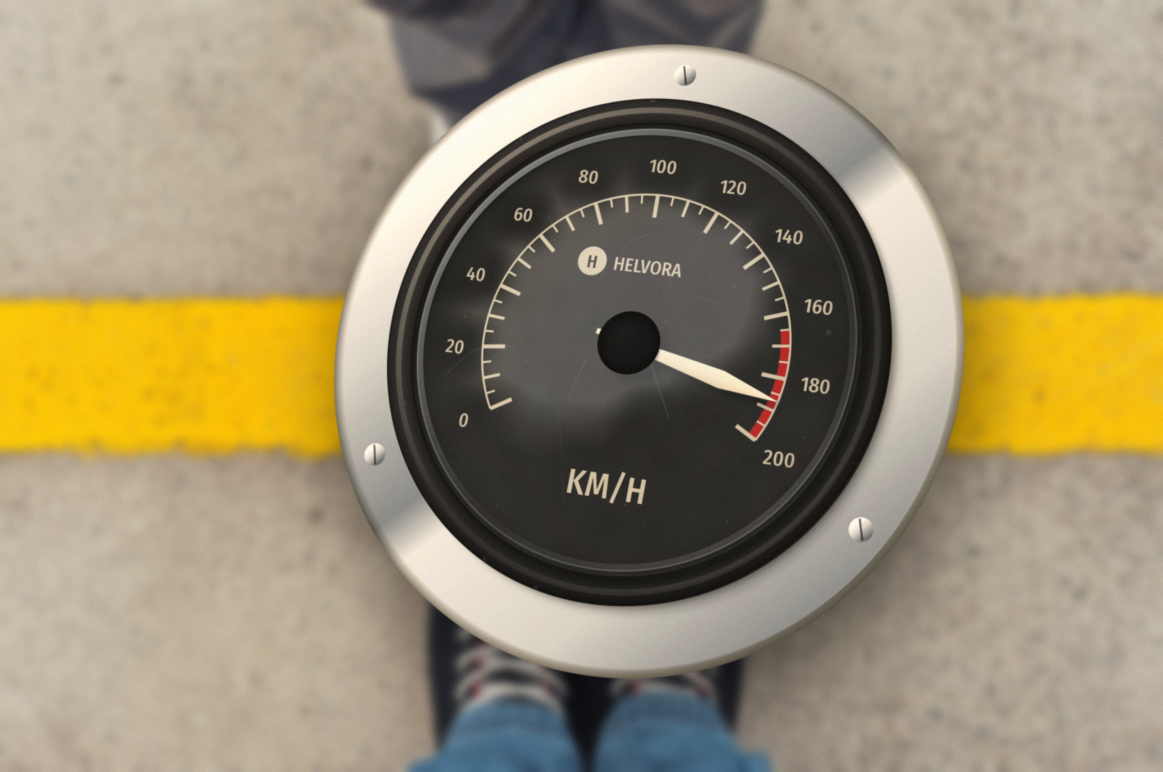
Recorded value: 187.5 km/h
